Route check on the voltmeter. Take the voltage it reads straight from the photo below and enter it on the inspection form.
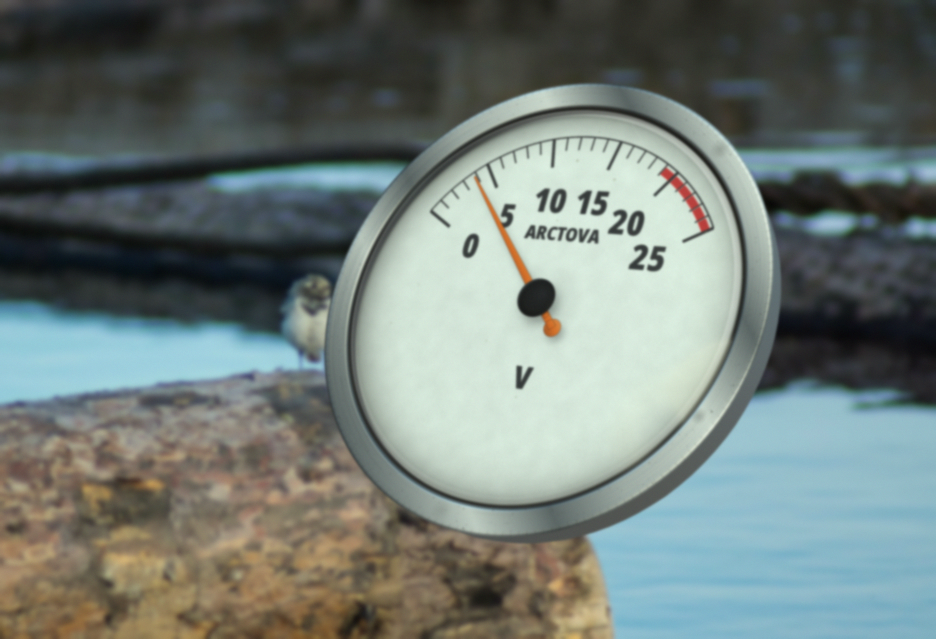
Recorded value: 4 V
